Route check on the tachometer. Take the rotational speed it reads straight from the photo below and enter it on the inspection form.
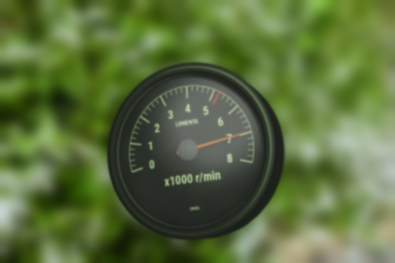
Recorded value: 7000 rpm
